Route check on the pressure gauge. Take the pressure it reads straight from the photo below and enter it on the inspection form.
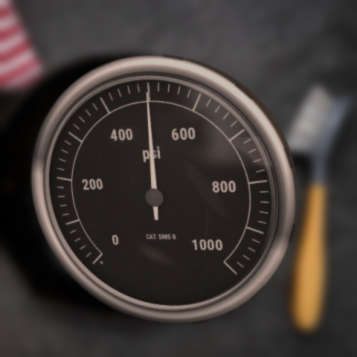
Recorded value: 500 psi
